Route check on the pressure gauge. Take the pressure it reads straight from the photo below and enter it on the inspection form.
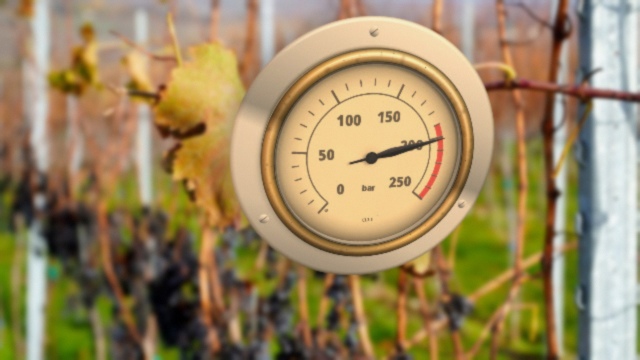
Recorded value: 200 bar
